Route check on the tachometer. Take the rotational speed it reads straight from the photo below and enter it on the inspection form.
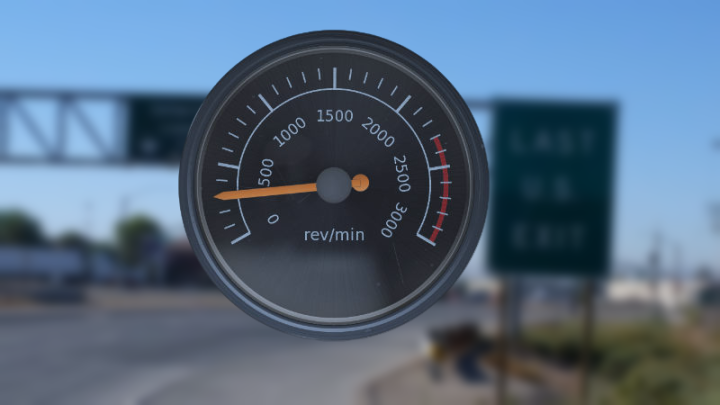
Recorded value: 300 rpm
